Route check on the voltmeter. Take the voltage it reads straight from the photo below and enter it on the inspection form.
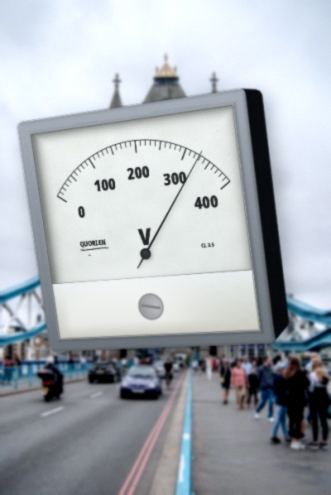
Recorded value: 330 V
